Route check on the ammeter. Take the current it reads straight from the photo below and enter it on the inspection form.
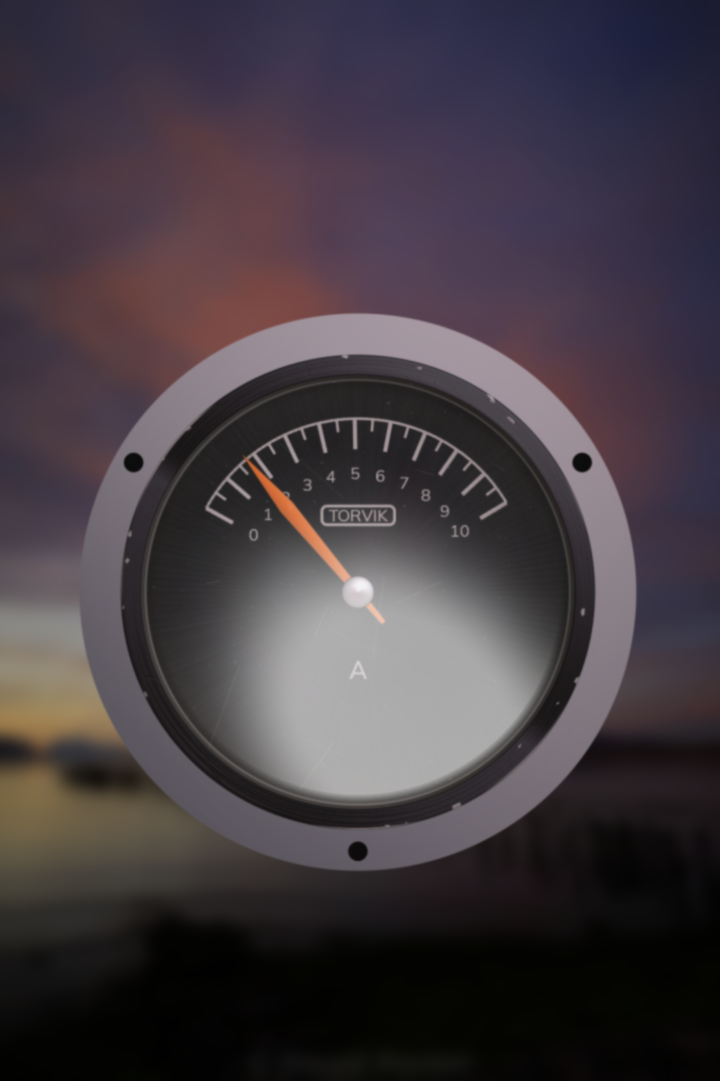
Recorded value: 1.75 A
